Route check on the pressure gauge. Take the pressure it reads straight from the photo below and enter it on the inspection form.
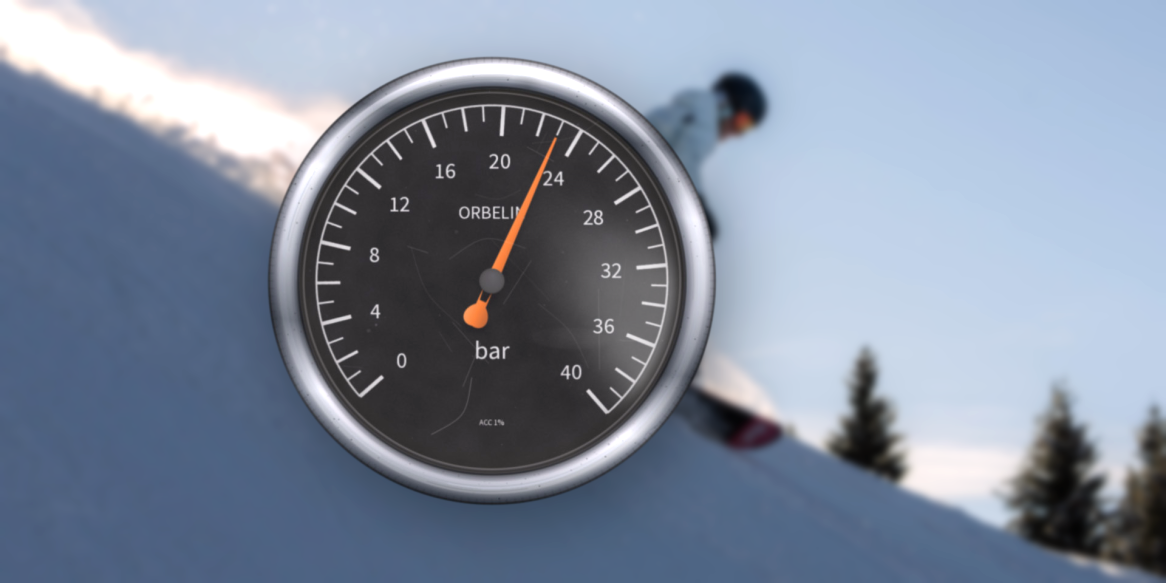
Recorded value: 23 bar
